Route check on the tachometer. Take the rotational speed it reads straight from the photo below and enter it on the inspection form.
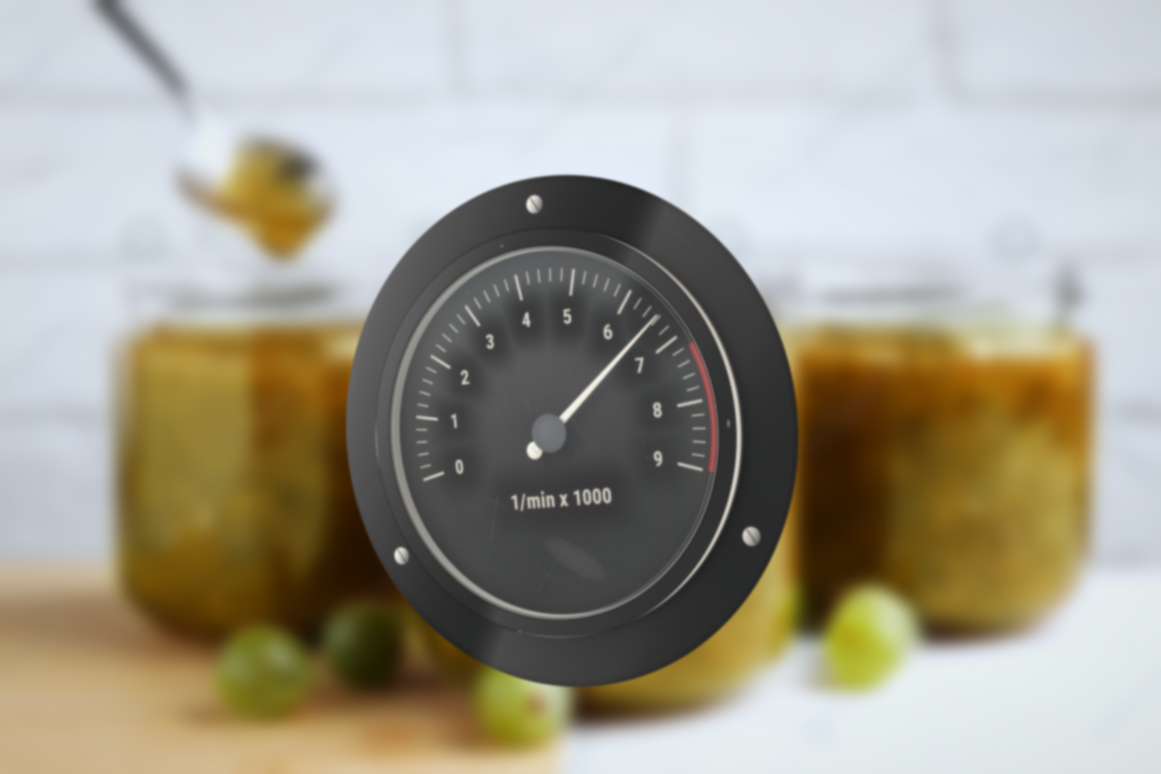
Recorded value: 6600 rpm
